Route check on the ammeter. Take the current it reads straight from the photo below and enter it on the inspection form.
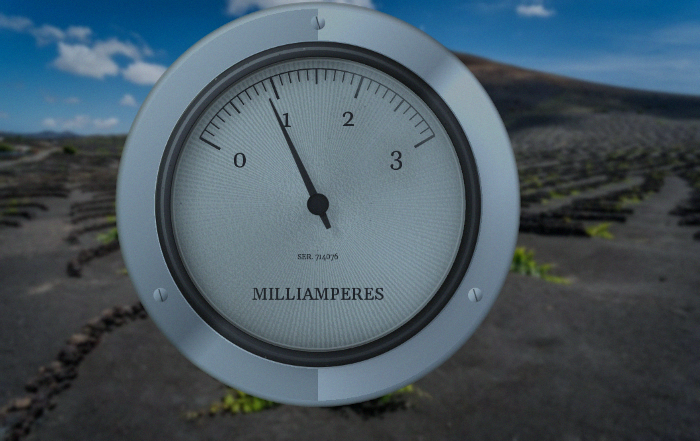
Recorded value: 0.9 mA
